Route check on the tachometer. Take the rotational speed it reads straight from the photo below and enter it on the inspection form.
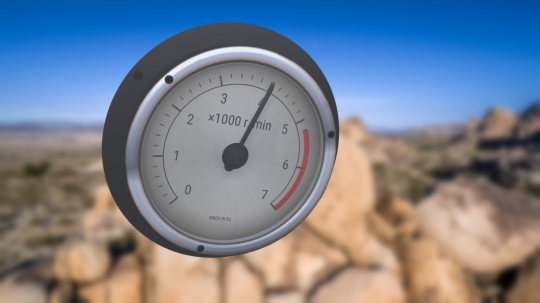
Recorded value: 4000 rpm
